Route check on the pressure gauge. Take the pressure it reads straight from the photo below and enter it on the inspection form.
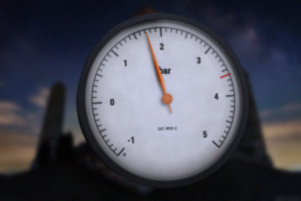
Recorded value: 1.7 bar
